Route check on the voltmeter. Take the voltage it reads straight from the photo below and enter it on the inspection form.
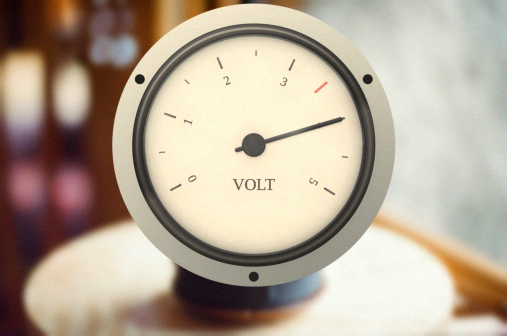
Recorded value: 4 V
